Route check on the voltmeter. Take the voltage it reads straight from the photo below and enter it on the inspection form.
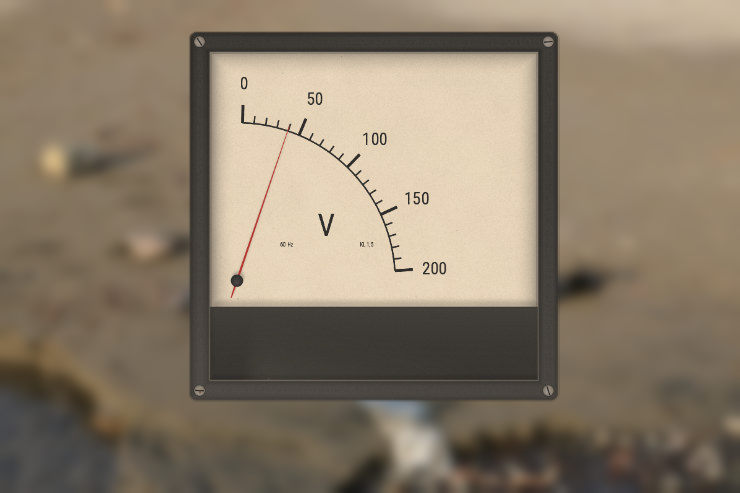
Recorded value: 40 V
